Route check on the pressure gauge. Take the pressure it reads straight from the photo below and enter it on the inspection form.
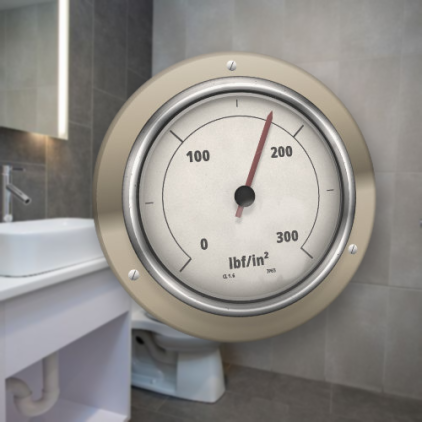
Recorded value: 175 psi
